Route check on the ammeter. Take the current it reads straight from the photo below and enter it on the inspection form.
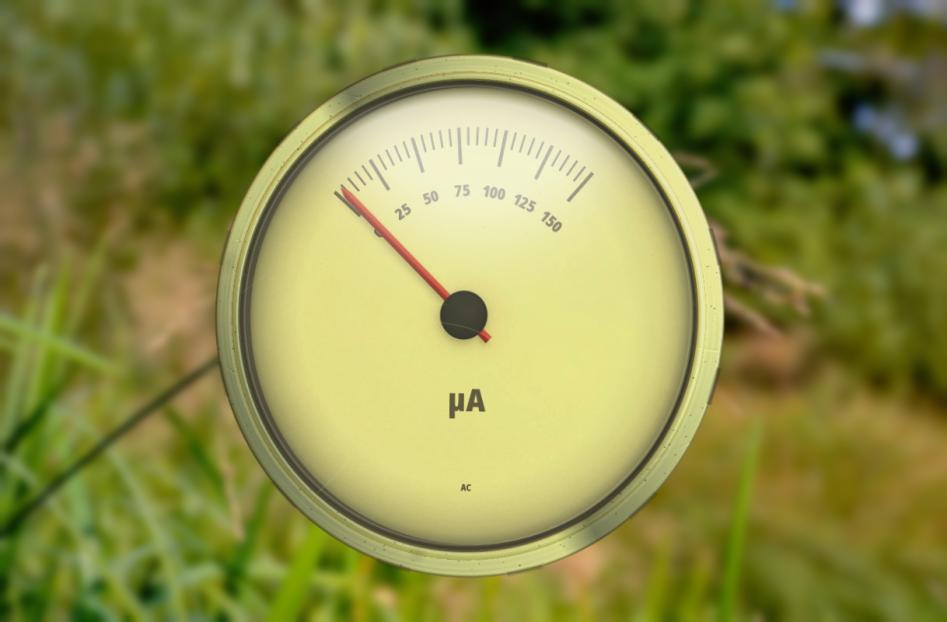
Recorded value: 5 µA
